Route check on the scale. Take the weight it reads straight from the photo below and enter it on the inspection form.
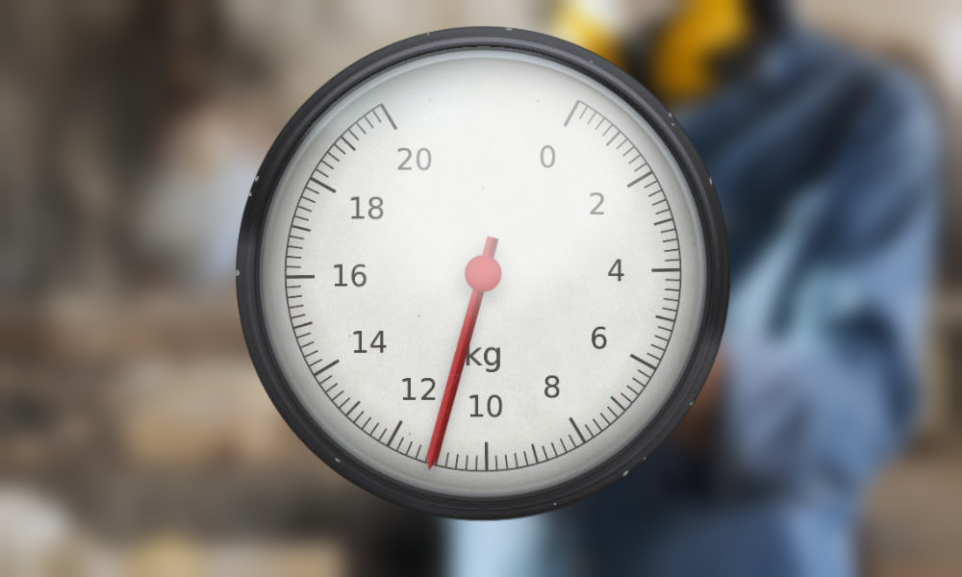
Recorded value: 11.1 kg
